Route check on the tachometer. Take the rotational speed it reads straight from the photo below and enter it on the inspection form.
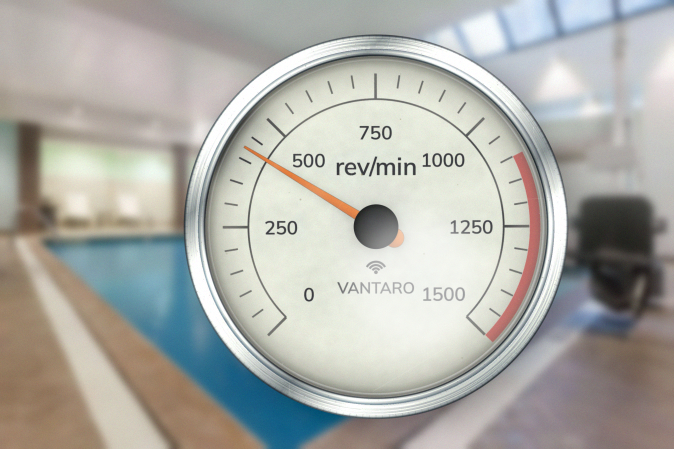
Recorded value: 425 rpm
